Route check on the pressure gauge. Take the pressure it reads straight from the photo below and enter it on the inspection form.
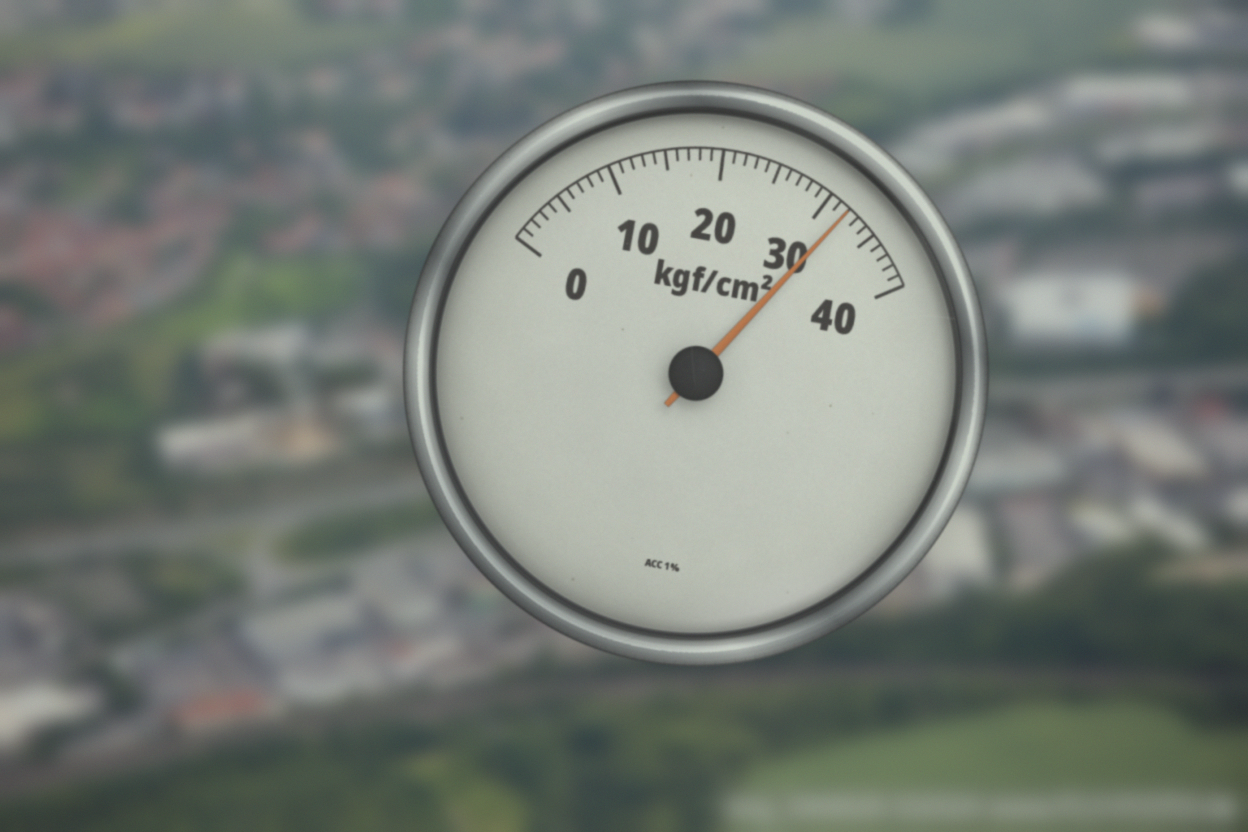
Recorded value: 32 kg/cm²
